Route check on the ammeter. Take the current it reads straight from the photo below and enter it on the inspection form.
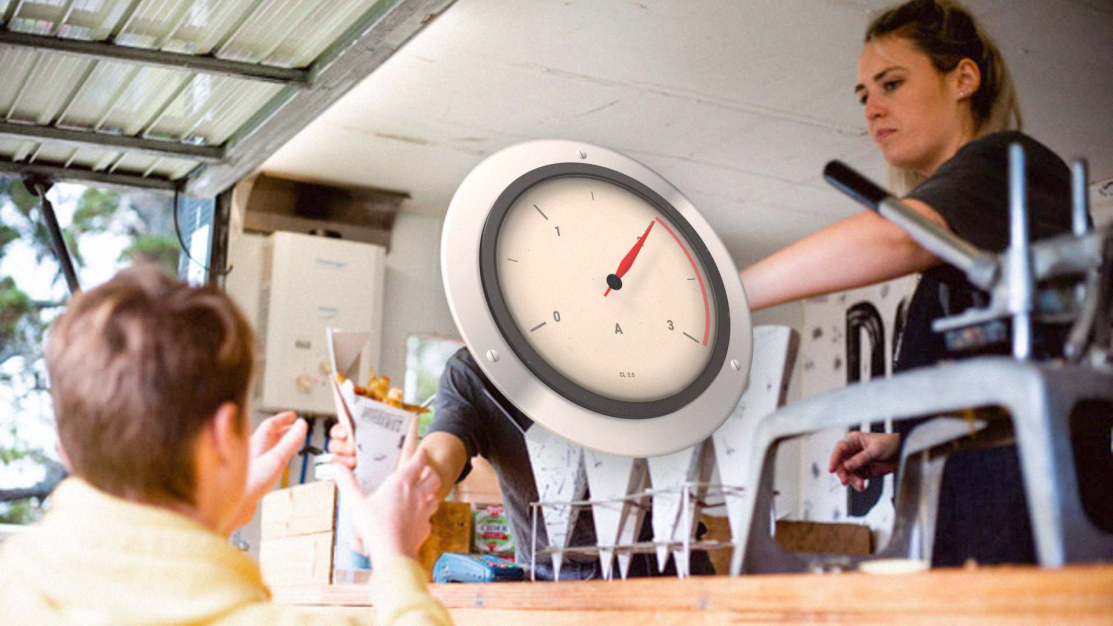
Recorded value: 2 A
